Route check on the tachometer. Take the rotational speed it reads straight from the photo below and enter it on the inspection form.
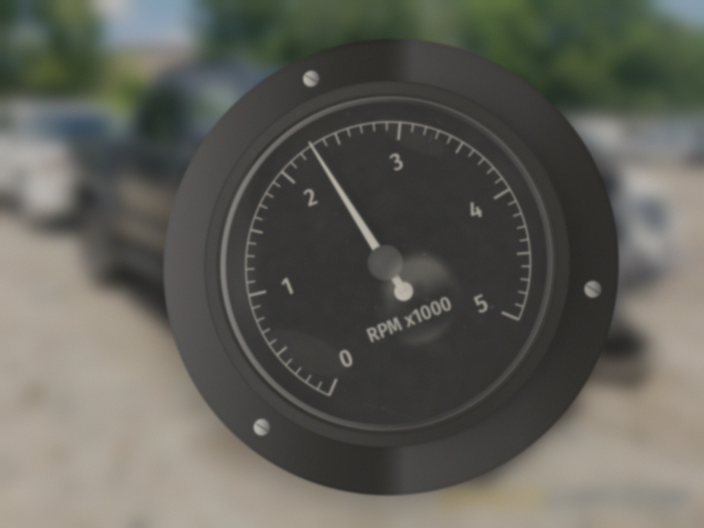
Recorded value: 2300 rpm
